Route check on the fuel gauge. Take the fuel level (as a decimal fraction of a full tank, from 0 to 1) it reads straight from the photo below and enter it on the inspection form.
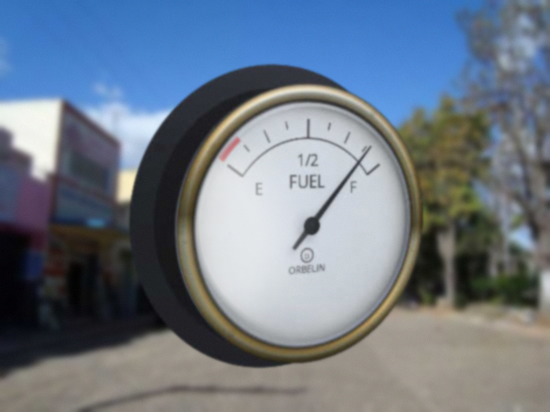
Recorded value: 0.875
